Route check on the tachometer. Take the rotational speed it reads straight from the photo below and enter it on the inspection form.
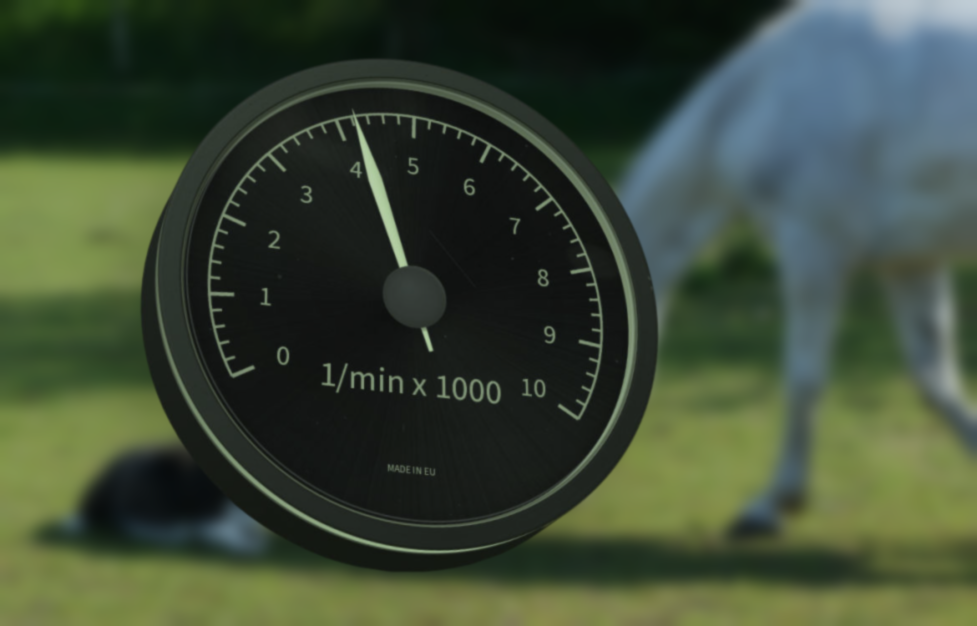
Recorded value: 4200 rpm
